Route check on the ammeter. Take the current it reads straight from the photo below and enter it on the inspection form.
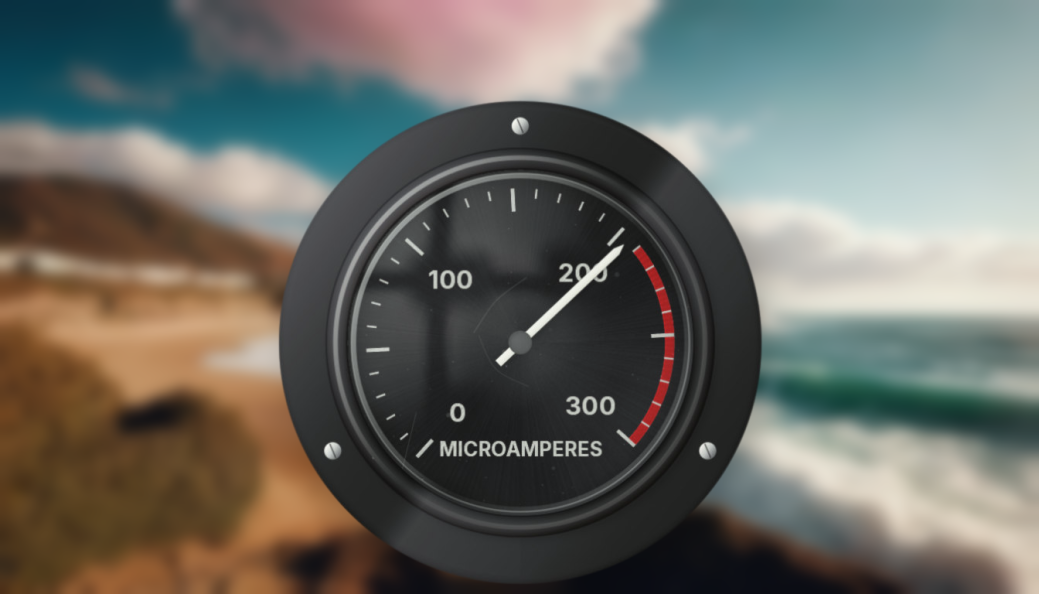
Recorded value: 205 µA
